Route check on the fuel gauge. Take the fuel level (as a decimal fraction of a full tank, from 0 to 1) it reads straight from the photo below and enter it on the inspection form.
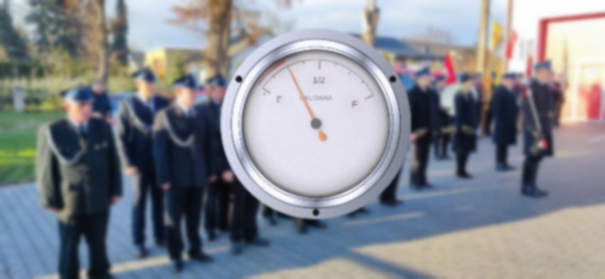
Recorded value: 0.25
